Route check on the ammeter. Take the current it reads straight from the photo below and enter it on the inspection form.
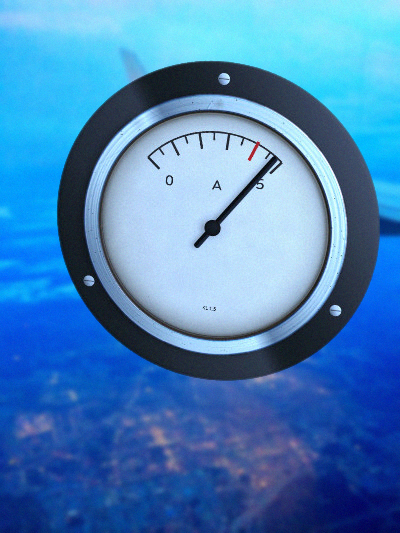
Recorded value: 4.75 A
